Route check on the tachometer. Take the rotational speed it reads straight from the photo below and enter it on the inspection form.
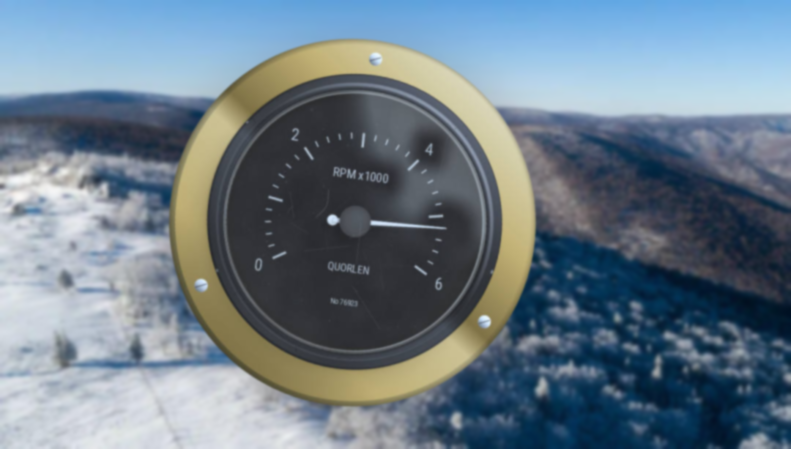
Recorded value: 5200 rpm
